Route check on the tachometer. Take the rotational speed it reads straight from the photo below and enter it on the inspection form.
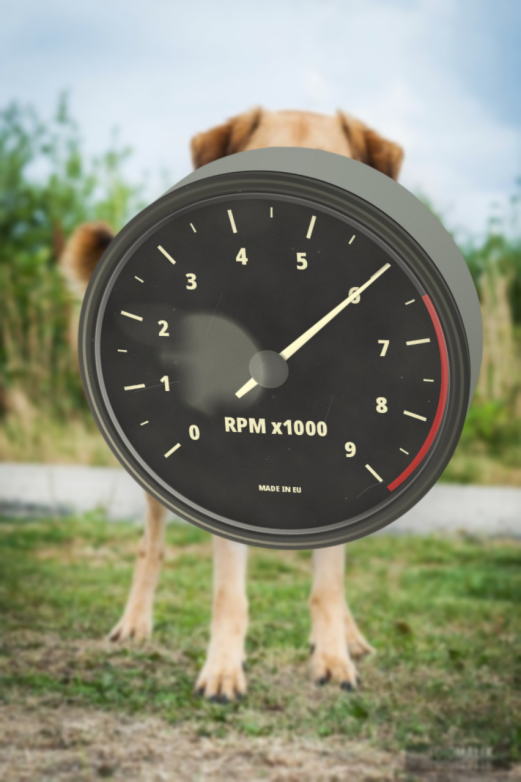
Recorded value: 6000 rpm
